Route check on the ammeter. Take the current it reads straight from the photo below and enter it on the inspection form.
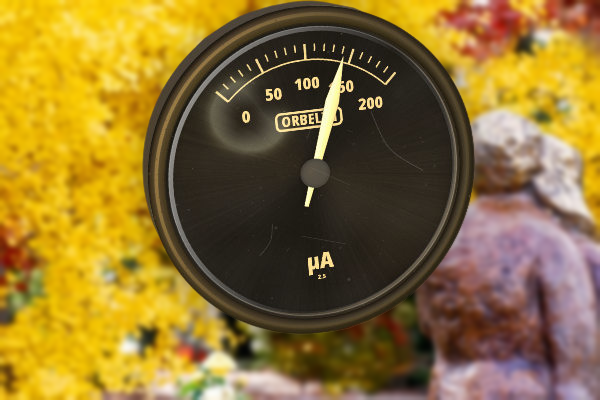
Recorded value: 140 µA
